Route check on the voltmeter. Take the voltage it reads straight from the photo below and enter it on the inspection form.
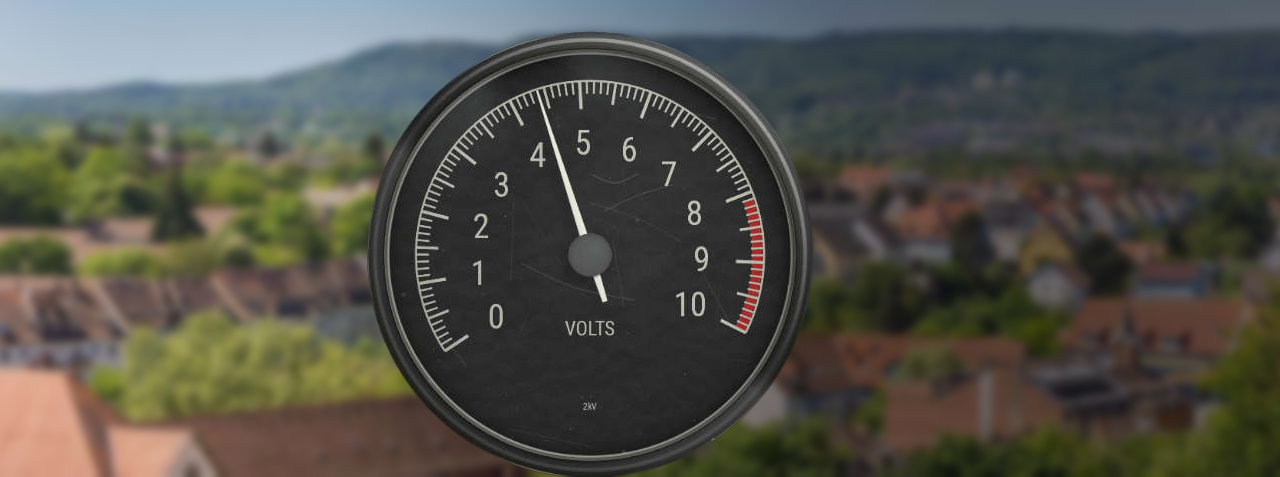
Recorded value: 4.4 V
